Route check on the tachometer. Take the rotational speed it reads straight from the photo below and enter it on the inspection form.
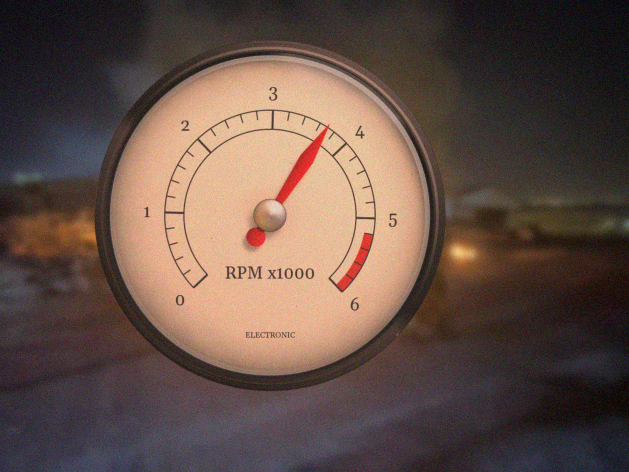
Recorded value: 3700 rpm
